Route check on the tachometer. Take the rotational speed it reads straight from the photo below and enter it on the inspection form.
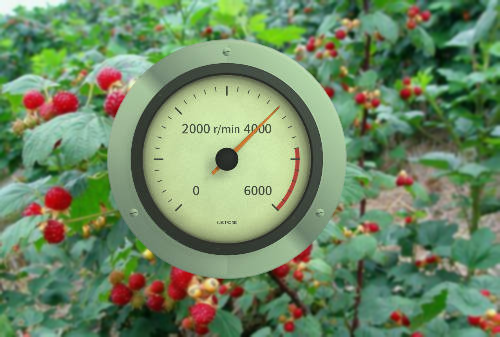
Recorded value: 4000 rpm
